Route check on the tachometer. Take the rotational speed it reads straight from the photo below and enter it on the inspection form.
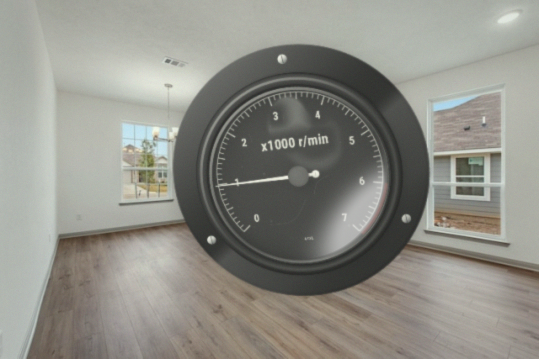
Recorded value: 1000 rpm
